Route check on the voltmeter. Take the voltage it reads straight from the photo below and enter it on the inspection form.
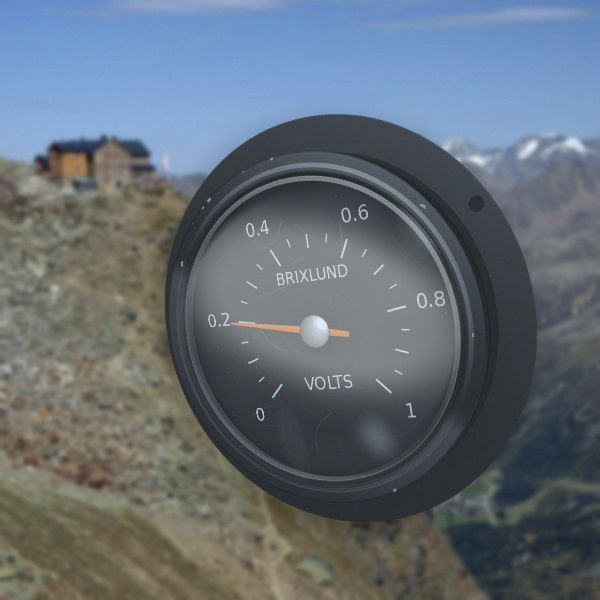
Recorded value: 0.2 V
